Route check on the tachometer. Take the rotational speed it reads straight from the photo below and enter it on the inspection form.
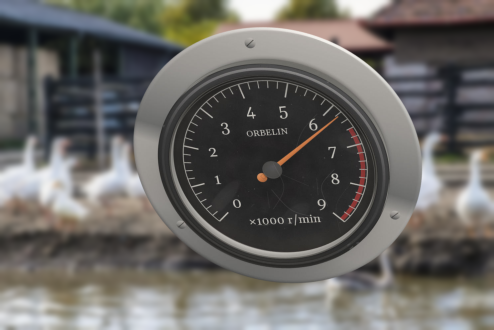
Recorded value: 6200 rpm
